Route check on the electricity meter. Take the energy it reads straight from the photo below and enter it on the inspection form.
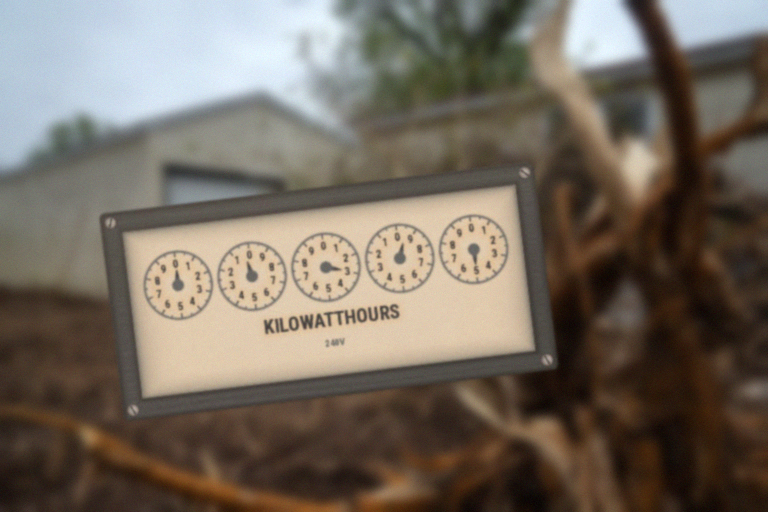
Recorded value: 295 kWh
